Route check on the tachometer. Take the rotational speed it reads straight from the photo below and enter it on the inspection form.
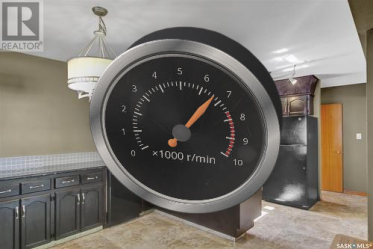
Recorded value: 6600 rpm
